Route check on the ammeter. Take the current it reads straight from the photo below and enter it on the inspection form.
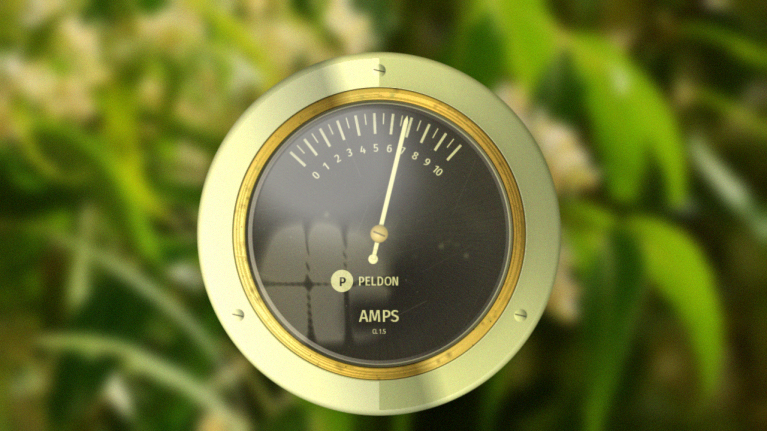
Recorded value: 6.75 A
